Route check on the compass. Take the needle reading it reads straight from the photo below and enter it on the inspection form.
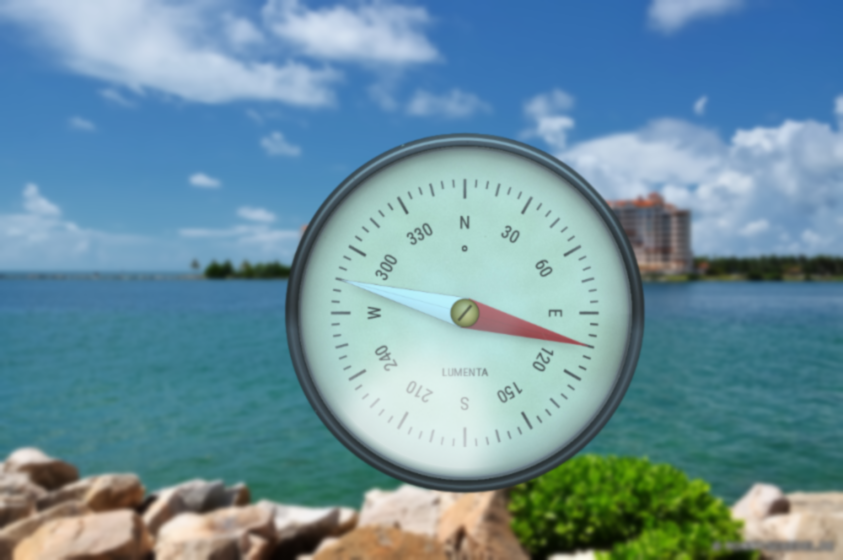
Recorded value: 105 °
